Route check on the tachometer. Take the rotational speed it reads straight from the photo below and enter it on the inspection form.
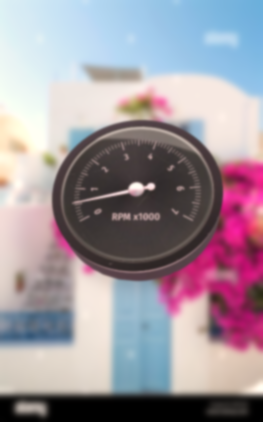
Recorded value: 500 rpm
